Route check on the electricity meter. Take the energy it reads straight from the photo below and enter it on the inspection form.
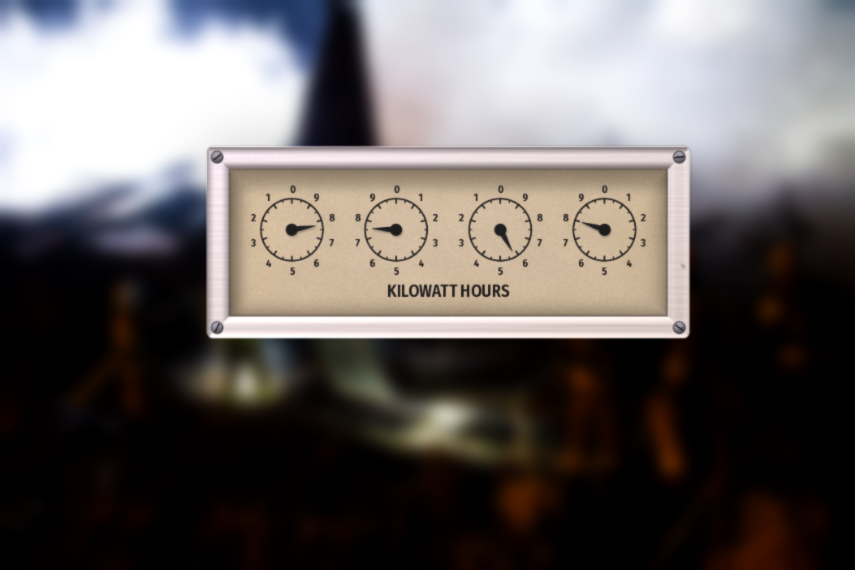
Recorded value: 7758 kWh
